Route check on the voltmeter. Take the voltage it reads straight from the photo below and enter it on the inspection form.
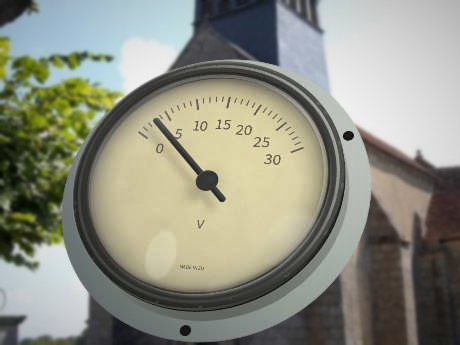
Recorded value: 3 V
